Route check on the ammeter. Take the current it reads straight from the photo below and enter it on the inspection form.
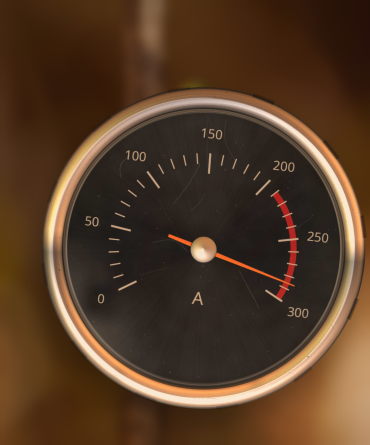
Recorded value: 285 A
